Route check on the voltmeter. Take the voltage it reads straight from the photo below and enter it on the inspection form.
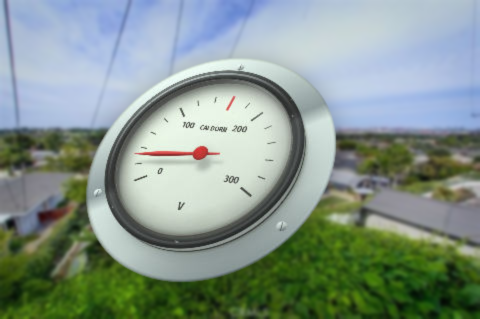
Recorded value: 30 V
